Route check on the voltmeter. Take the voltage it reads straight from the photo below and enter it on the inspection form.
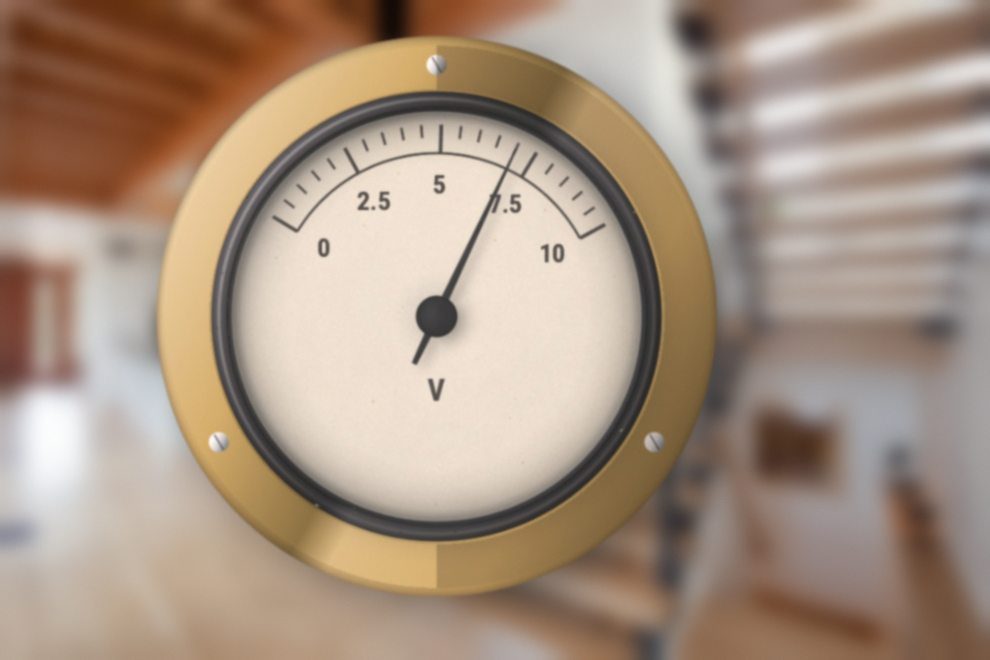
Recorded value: 7 V
